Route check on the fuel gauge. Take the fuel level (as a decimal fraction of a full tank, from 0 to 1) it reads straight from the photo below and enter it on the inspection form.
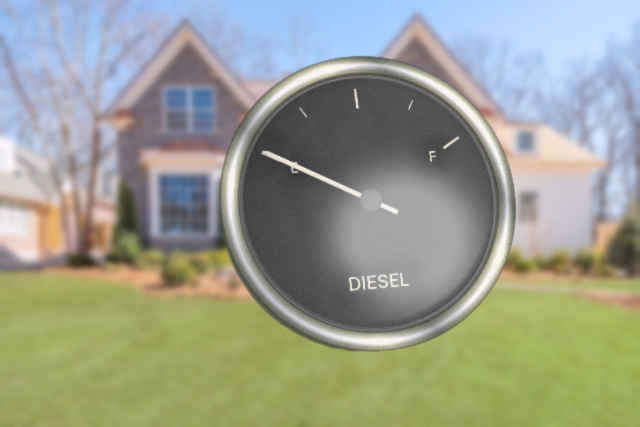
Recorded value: 0
